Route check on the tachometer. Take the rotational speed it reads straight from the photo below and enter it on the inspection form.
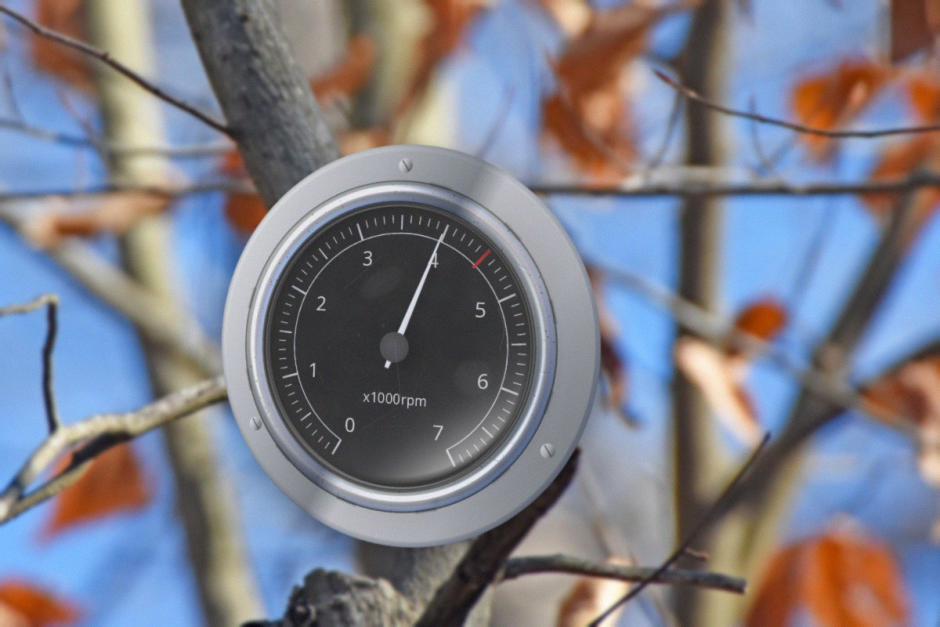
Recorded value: 4000 rpm
